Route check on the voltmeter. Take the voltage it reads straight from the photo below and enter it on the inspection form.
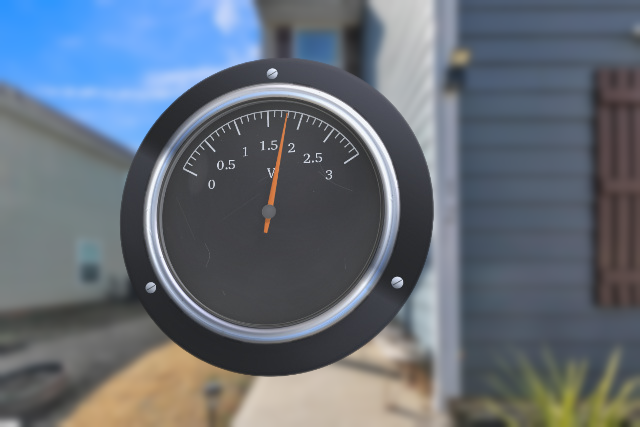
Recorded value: 1.8 V
